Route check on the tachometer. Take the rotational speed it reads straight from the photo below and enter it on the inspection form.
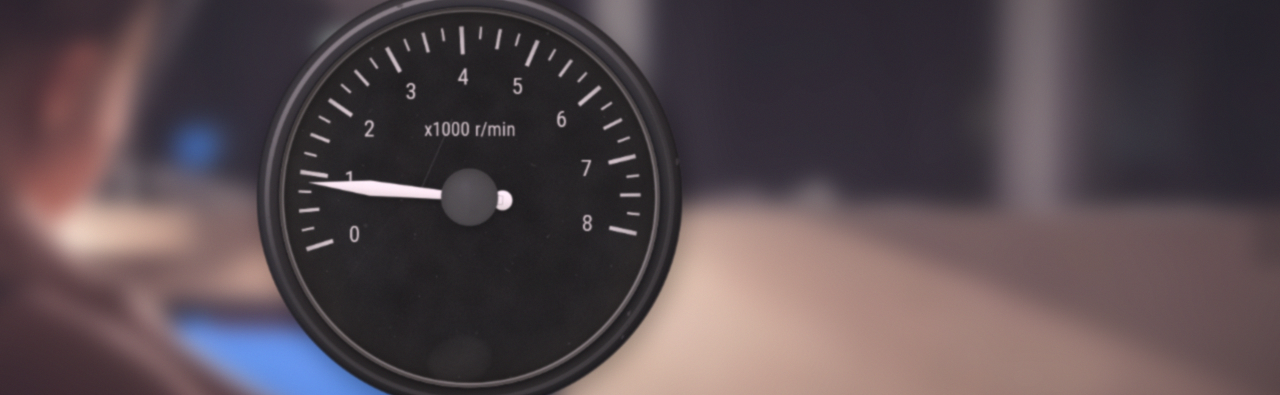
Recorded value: 875 rpm
